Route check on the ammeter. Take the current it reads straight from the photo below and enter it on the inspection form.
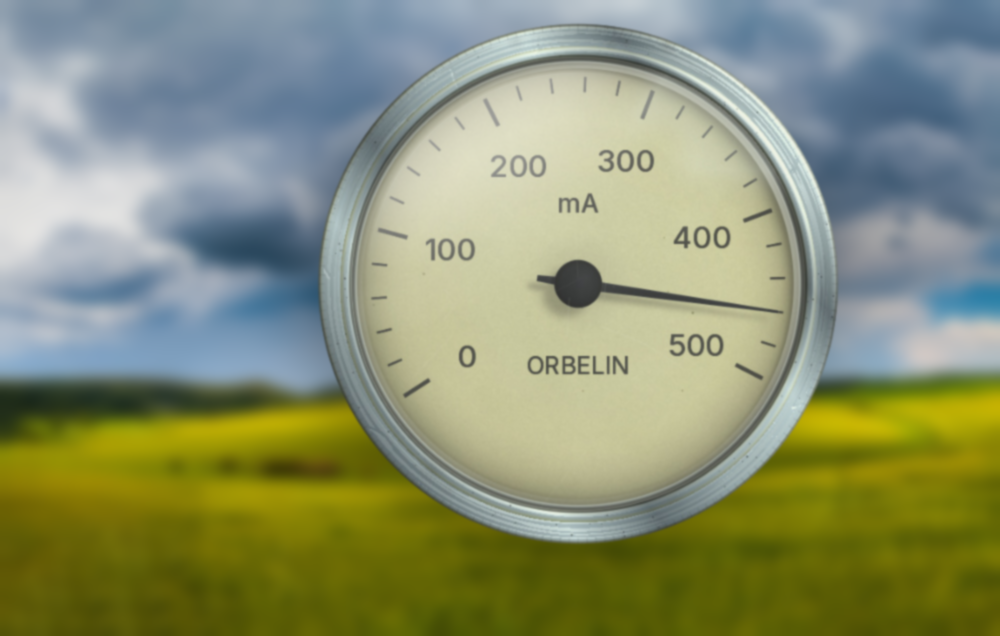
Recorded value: 460 mA
